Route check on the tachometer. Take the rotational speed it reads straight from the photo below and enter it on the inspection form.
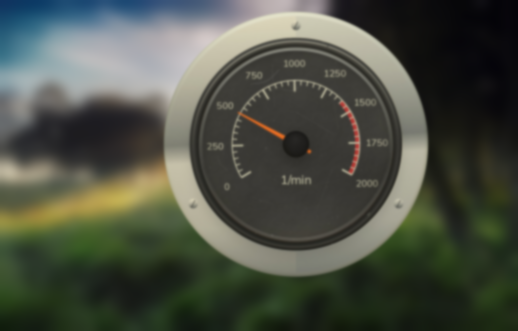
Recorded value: 500 rpm
